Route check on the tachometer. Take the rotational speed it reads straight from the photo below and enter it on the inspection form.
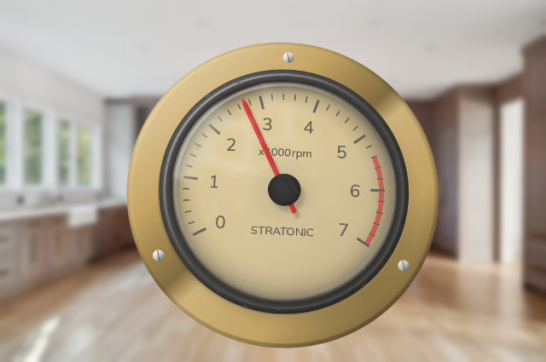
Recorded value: 2700 rpm
